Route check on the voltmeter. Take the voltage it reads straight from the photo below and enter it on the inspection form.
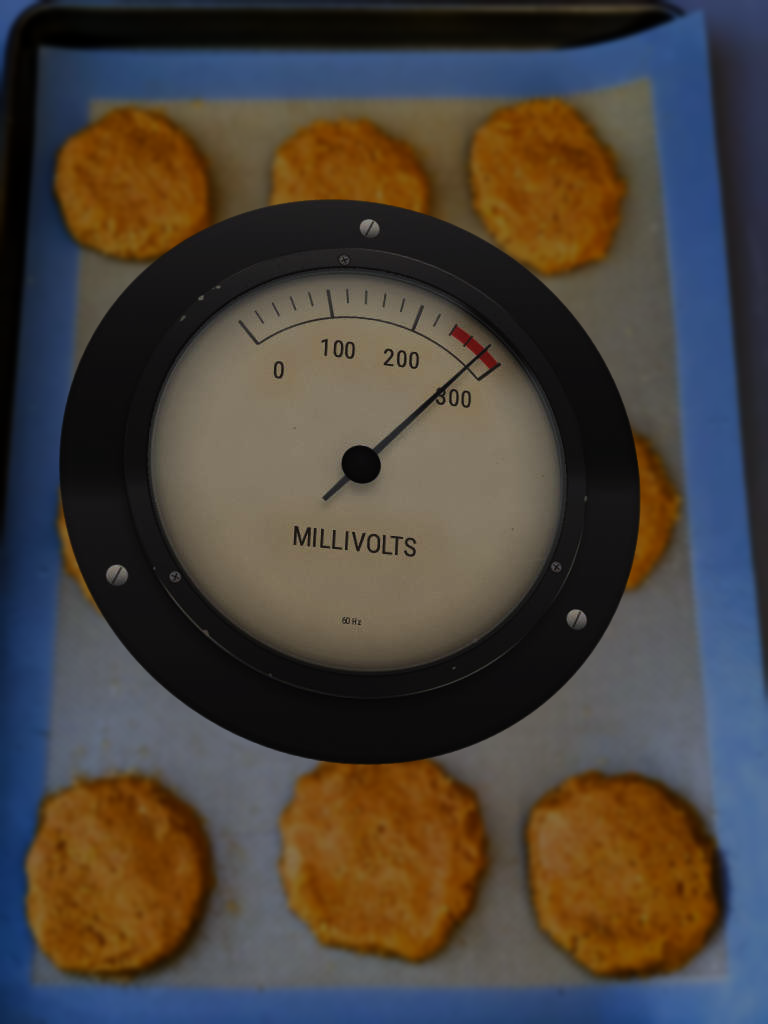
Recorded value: 280 mV
